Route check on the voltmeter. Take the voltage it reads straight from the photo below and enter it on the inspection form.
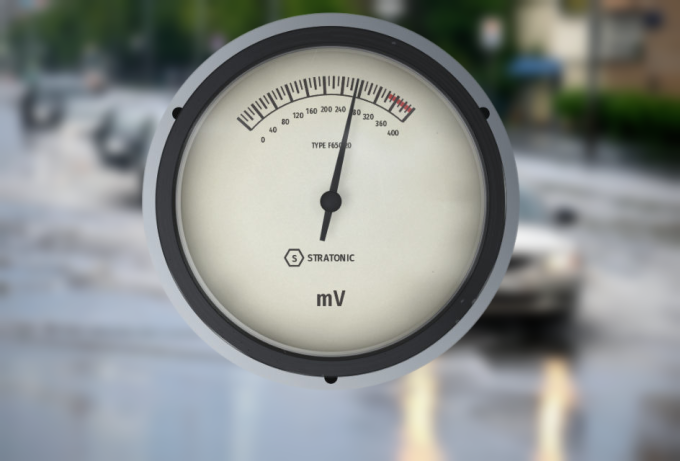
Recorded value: 270 mV
